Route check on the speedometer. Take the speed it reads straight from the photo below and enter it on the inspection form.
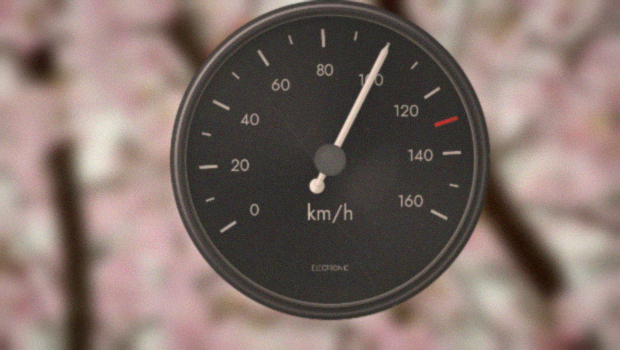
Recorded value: 100 km/h
